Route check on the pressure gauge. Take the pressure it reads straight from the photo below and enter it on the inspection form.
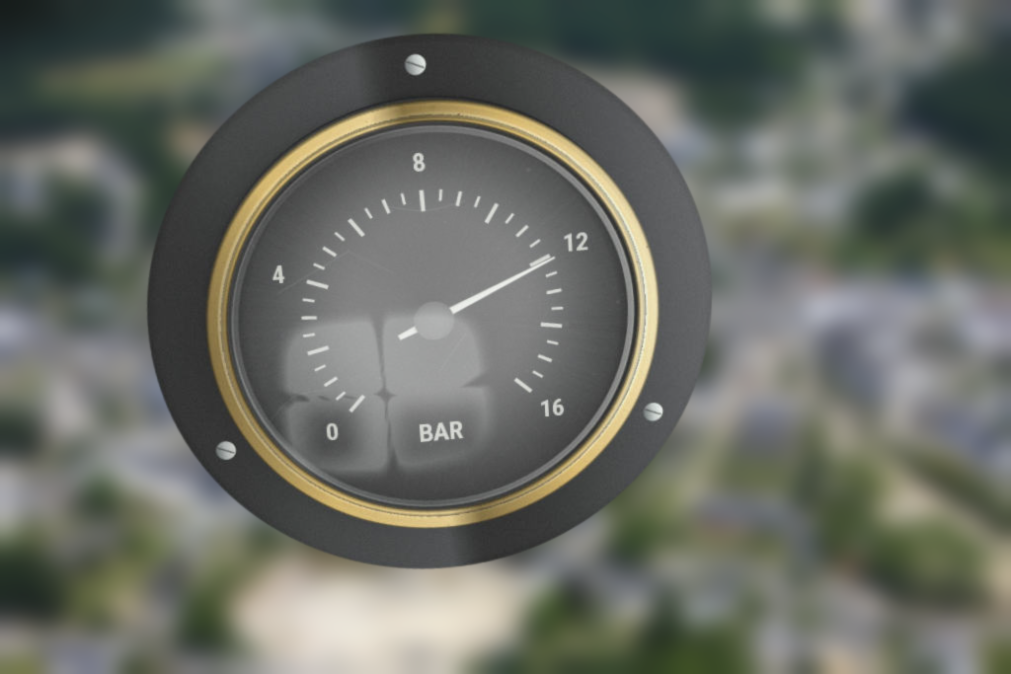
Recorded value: 12 bar
